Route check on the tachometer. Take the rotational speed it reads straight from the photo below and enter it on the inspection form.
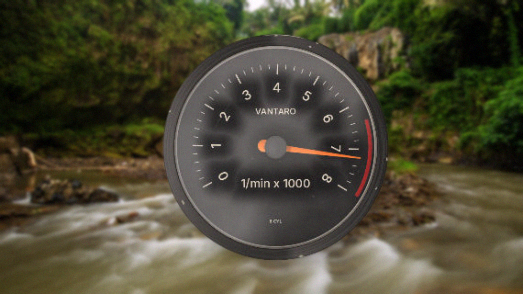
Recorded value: 7200 rpm
